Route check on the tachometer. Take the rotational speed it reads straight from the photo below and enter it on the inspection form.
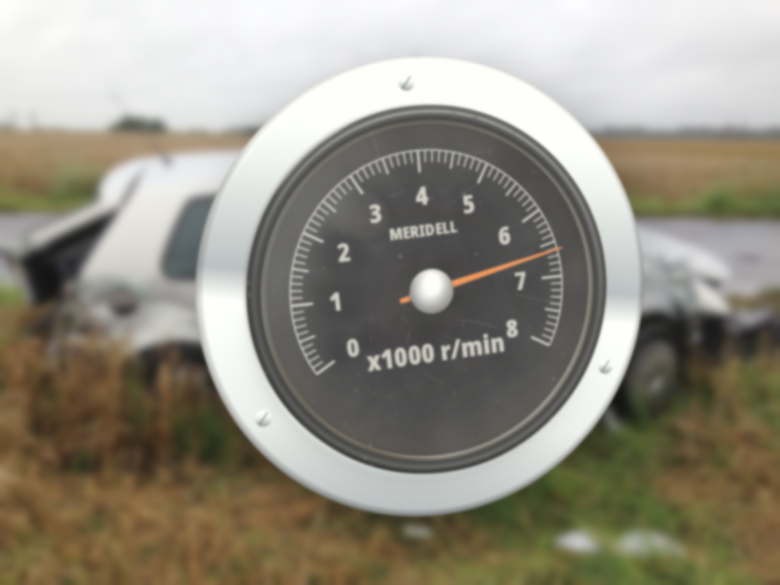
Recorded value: 6600 rpm
